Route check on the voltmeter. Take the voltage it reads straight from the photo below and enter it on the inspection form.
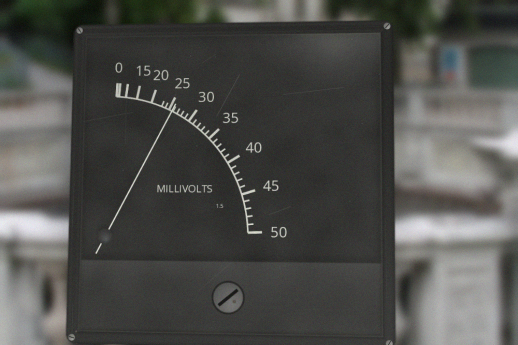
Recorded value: 26 mV
